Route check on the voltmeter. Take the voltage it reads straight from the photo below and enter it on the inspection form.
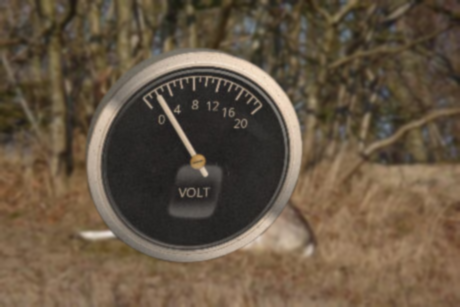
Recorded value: 2 V
